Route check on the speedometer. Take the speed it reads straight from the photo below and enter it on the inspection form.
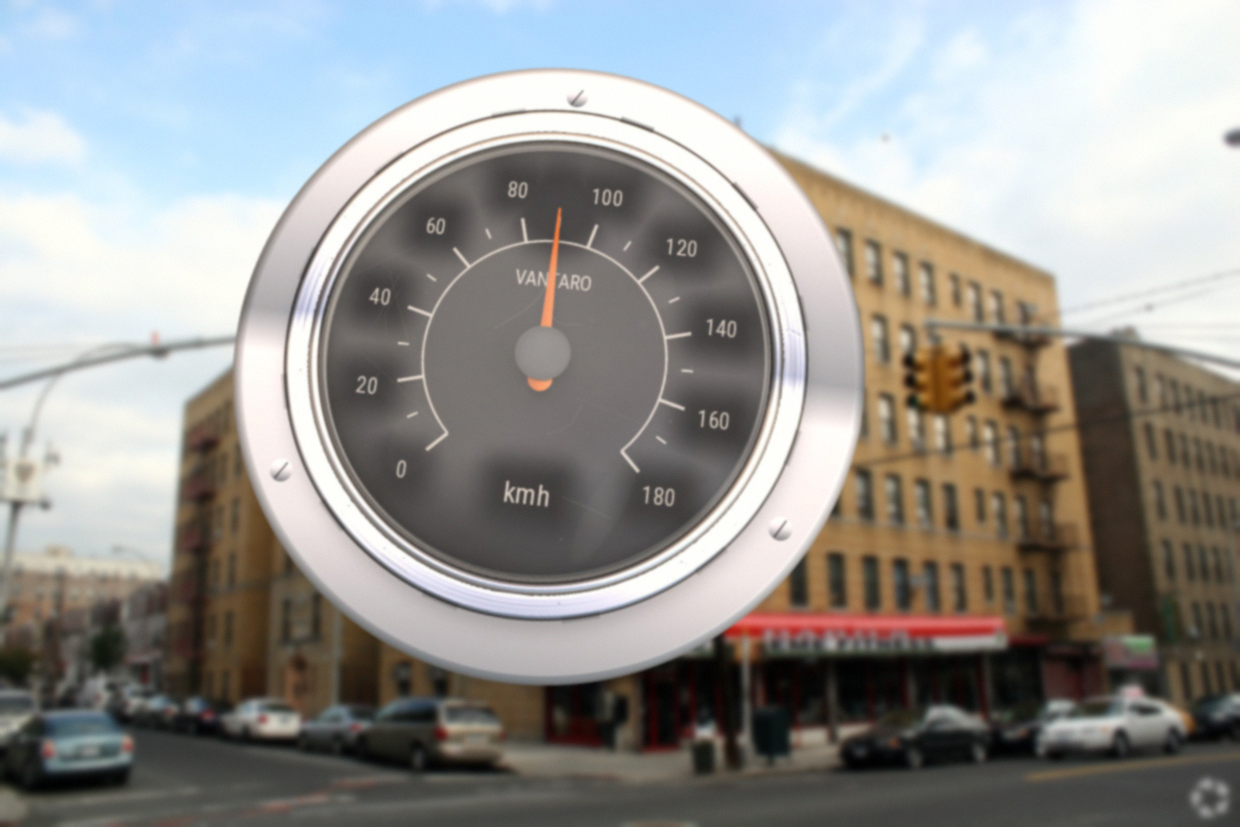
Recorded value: 90 km/h
